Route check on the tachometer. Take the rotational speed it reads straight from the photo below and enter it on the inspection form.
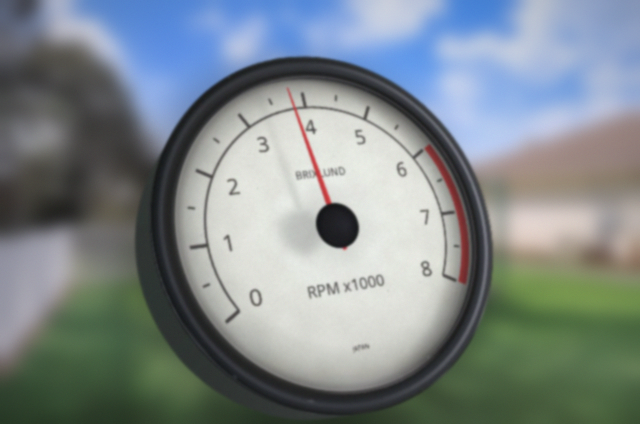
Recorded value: 3750 rpm
